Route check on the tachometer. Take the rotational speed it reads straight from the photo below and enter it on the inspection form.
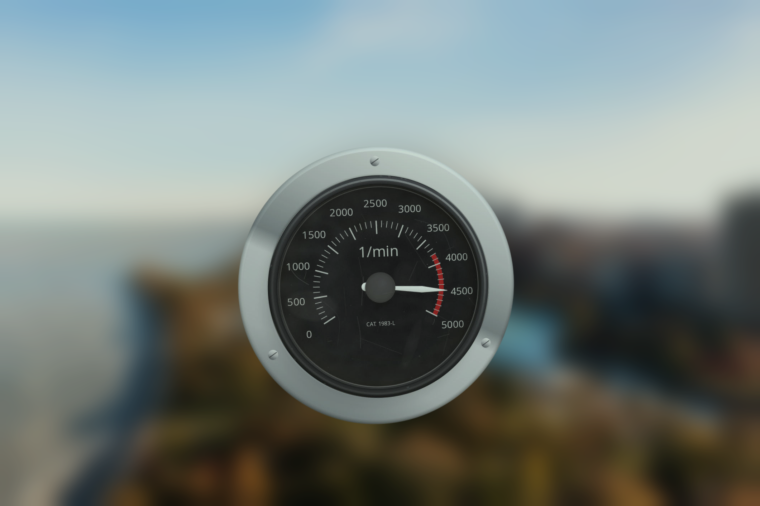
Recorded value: 4500 rpm
